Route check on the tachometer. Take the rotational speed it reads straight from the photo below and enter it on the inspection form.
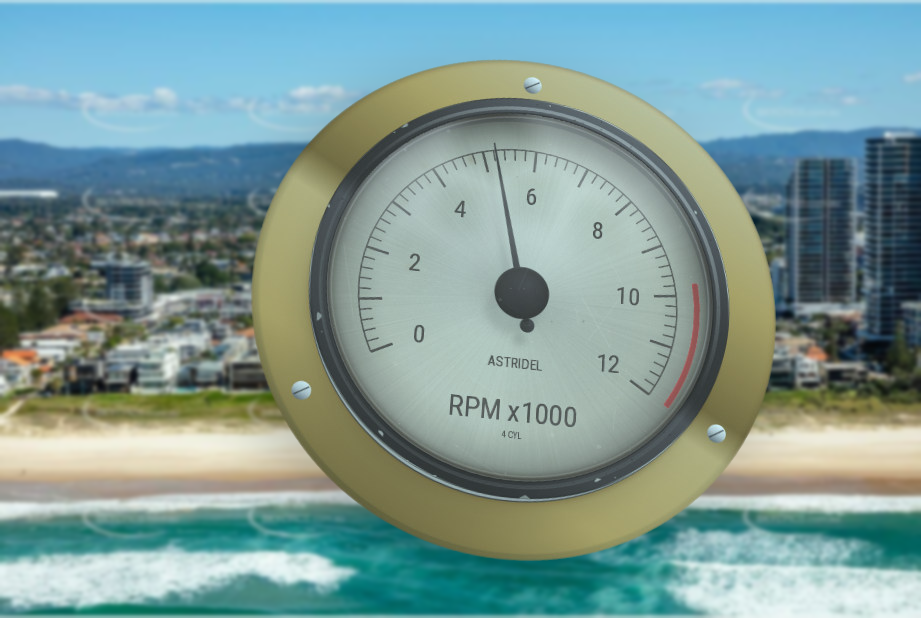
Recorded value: 5200 rpm
